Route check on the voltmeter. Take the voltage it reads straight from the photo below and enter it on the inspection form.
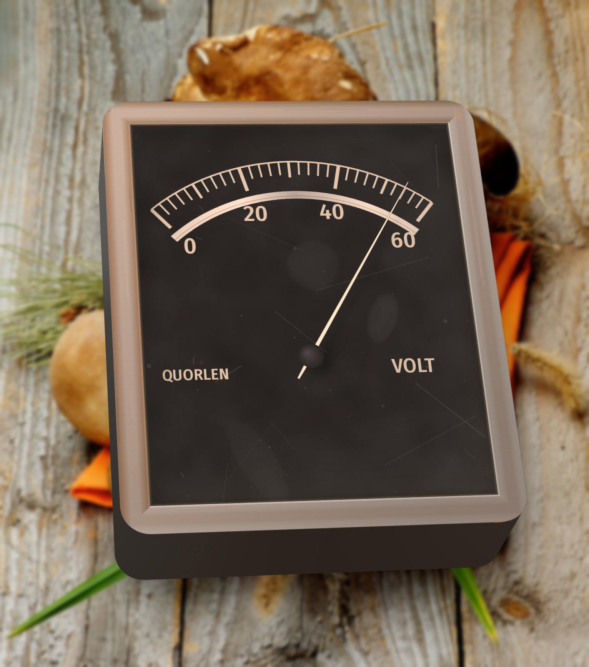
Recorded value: 54 V
